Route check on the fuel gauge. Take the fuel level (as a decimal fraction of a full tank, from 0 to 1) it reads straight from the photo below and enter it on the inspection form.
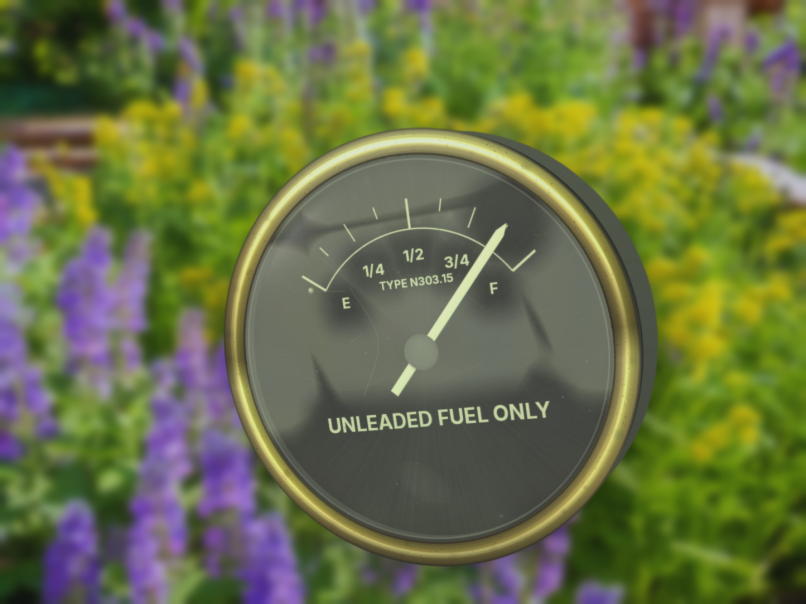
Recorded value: 0.875
